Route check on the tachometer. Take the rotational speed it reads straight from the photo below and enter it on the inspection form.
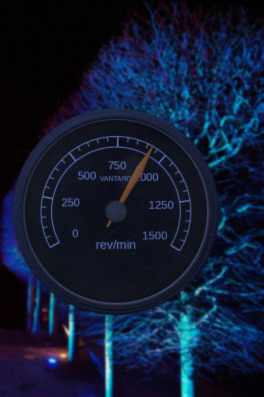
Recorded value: 925 rpm
